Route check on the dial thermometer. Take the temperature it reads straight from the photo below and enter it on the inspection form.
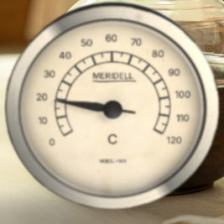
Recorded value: 20 °C
